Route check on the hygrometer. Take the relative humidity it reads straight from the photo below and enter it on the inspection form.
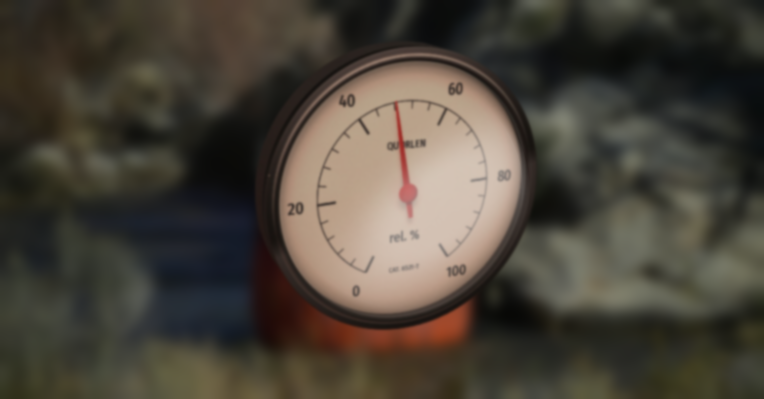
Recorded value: 48 %
